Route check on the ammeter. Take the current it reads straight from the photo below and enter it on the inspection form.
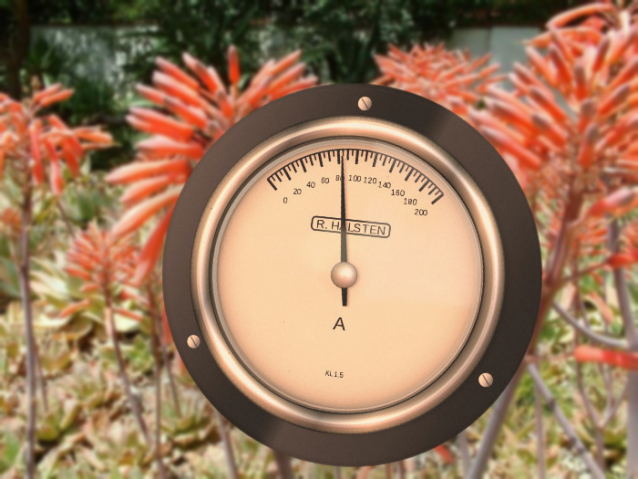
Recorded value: 85 A
